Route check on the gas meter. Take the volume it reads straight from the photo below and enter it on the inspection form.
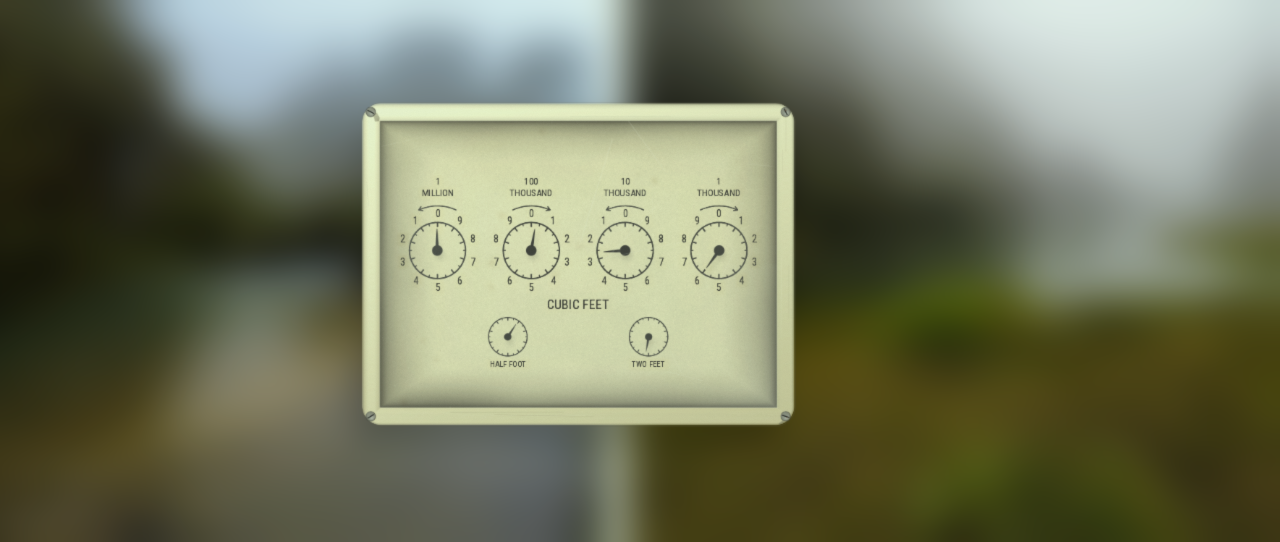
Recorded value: 2600 ft³
